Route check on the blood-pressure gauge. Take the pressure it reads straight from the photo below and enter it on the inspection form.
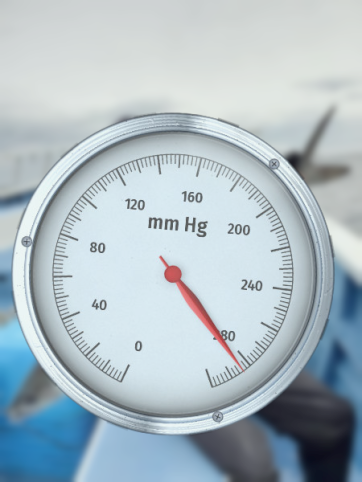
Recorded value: 284 mmHg
